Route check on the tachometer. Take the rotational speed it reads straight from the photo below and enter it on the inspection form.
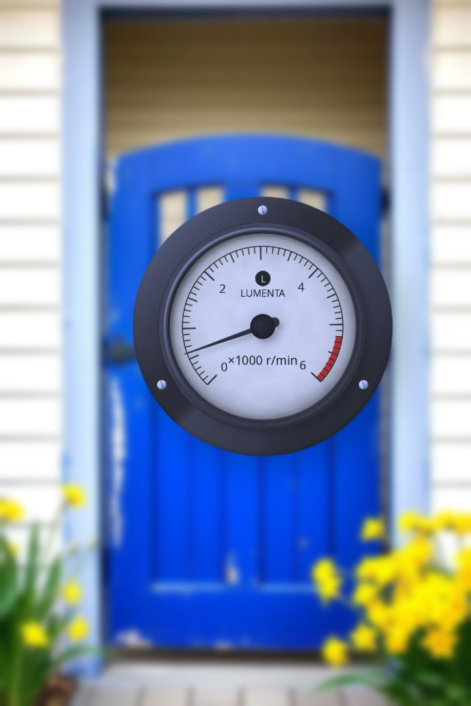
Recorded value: 600 rpm
